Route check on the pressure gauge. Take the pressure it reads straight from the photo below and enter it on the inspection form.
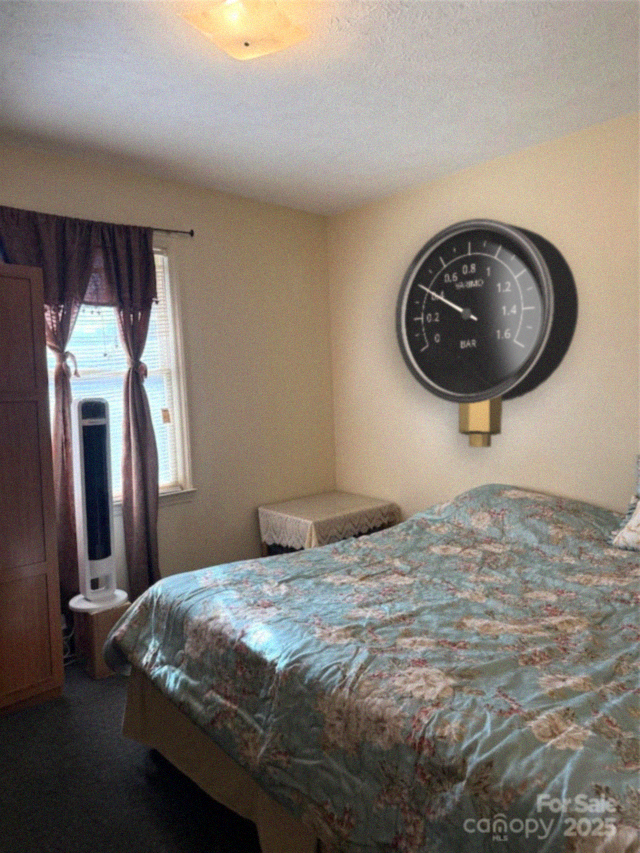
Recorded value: 0.4 bar
